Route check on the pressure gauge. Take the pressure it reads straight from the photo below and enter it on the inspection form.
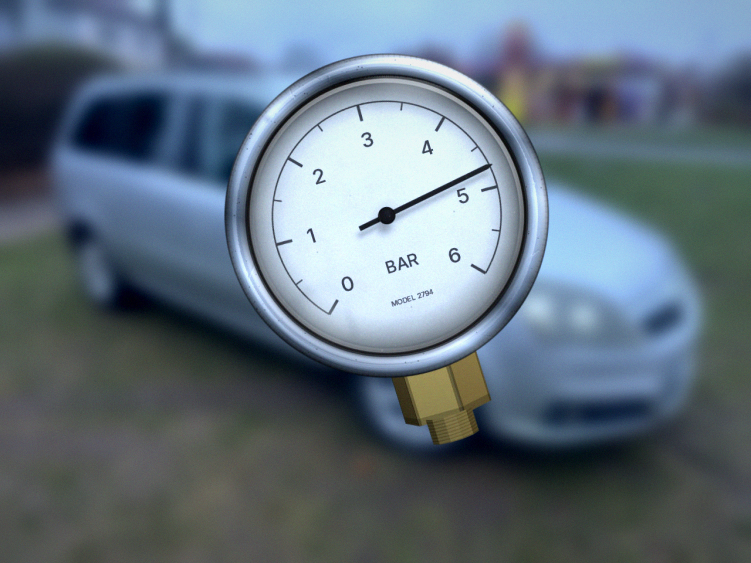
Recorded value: 4.75 bar
